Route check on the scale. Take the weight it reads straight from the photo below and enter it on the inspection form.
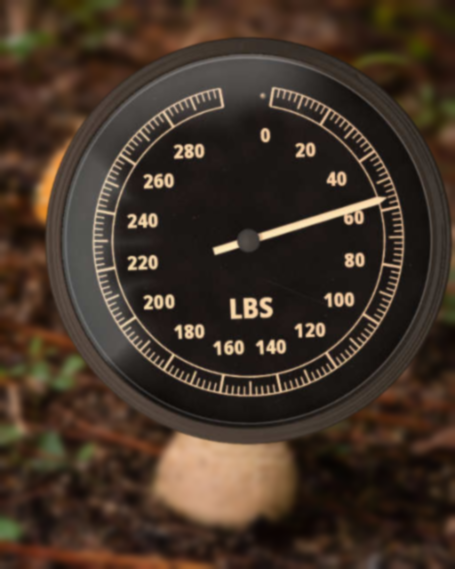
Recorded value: 56 lb
